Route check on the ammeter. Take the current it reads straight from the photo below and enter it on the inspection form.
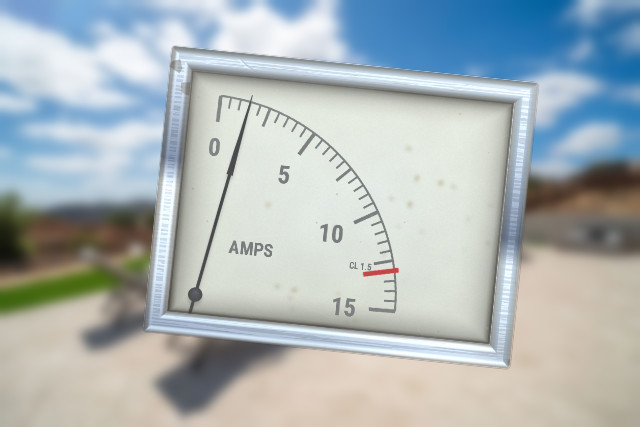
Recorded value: 1.5 A
